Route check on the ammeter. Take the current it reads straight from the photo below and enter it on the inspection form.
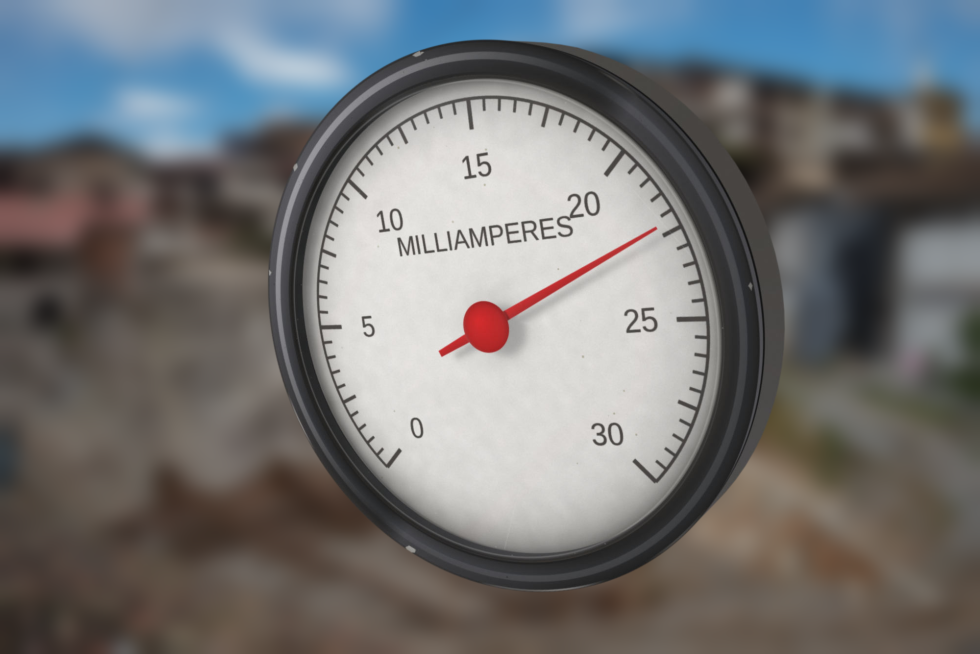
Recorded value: 22.25 mA
